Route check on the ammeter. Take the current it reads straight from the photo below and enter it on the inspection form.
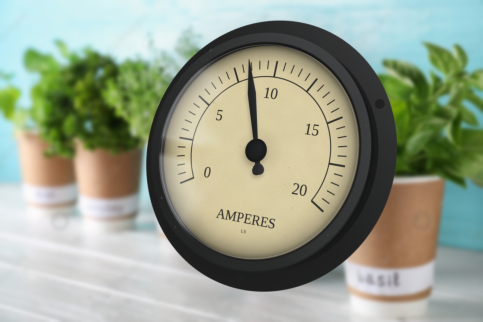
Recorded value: 8.5 A
